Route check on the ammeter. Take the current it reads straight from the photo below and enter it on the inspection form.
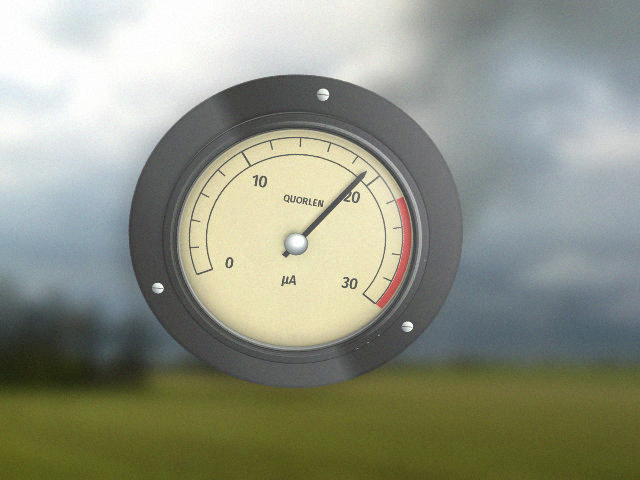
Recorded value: 19 µA
